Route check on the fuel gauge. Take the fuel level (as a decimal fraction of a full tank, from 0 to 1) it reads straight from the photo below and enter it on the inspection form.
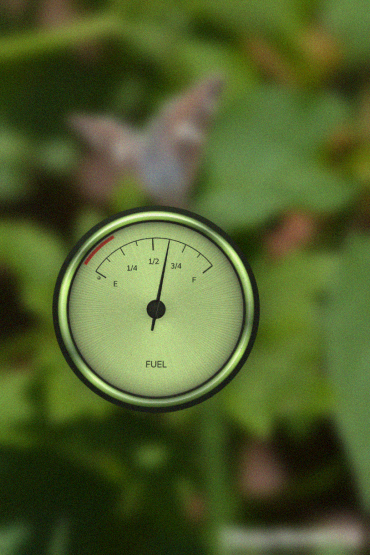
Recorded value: 0.625
